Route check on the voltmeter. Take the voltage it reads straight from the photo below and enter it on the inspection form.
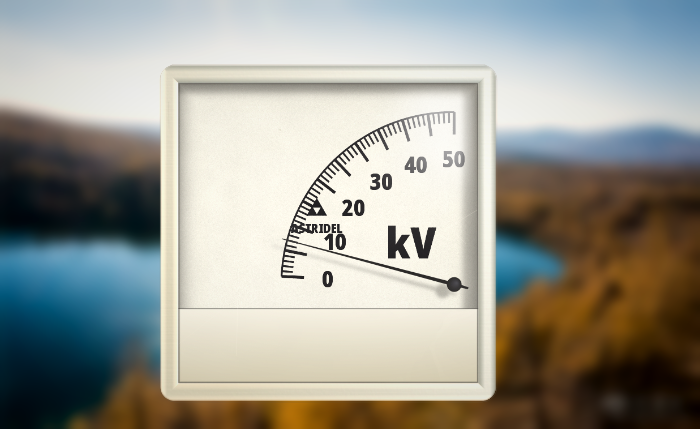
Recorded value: 7 kV
